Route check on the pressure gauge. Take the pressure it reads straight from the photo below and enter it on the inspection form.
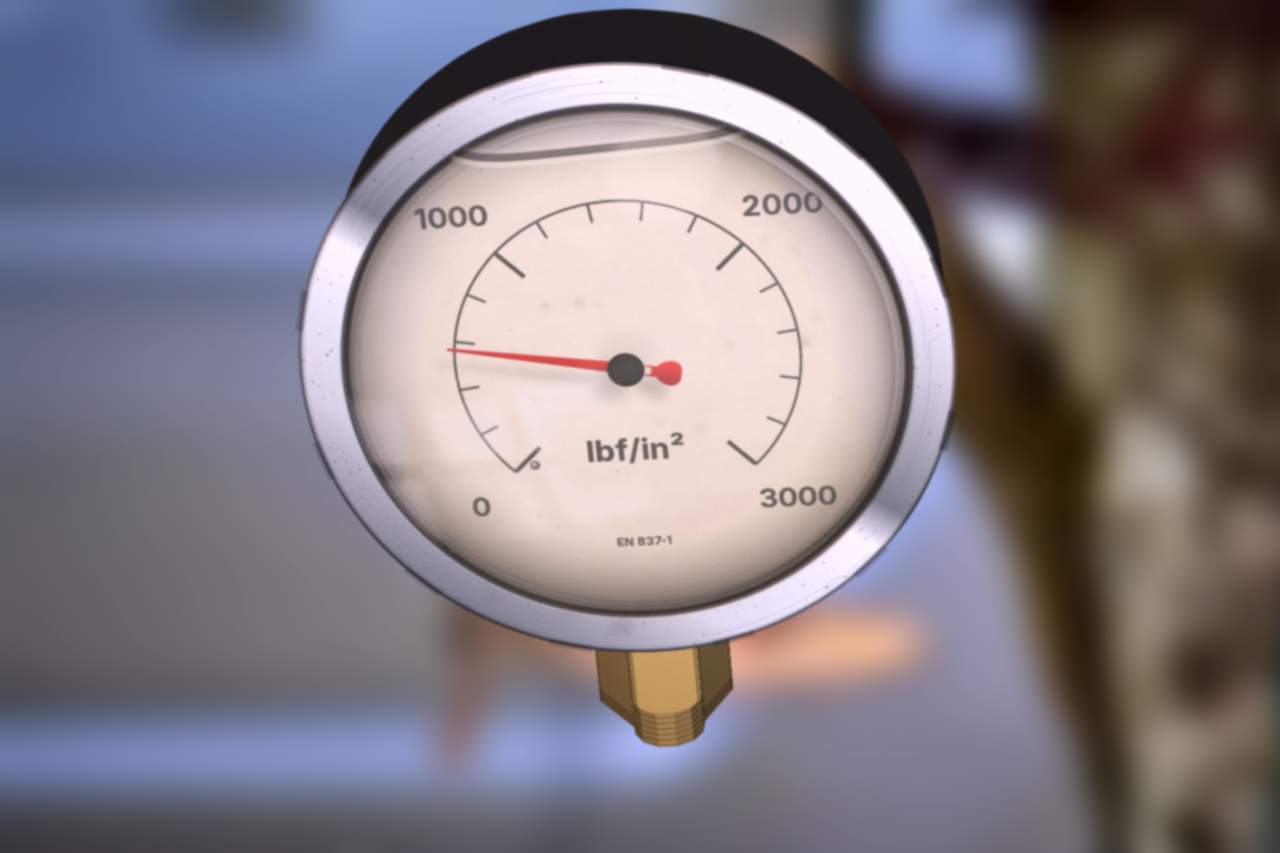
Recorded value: 600 psi
